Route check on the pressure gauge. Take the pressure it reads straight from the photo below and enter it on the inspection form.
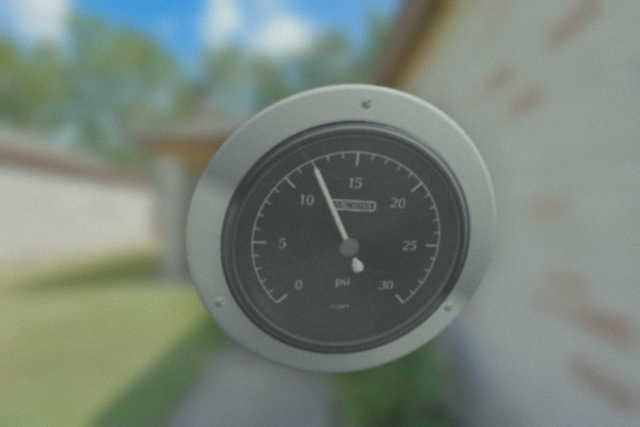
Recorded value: 12 psi
